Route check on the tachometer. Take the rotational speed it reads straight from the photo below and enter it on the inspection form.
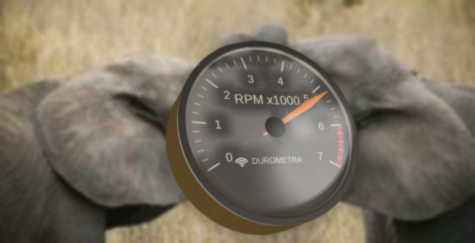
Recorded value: 5200 rpm
